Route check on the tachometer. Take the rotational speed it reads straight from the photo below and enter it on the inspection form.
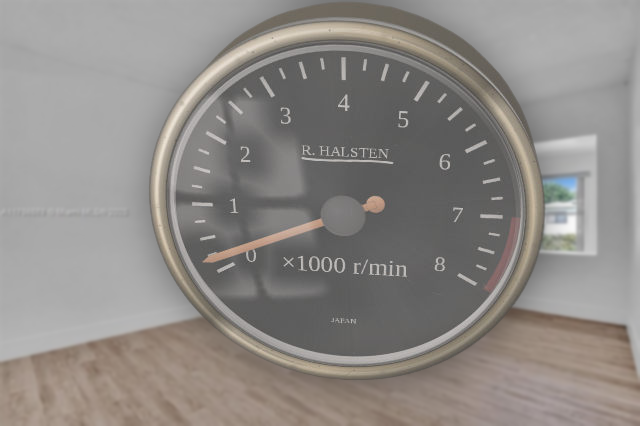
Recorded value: 250 rpm
